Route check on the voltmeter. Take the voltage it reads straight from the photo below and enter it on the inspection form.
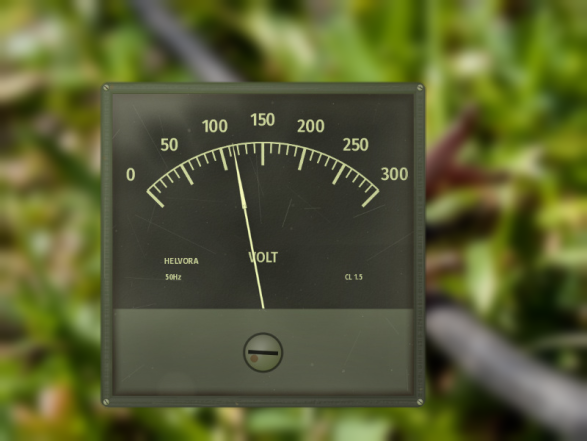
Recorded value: 115 V
